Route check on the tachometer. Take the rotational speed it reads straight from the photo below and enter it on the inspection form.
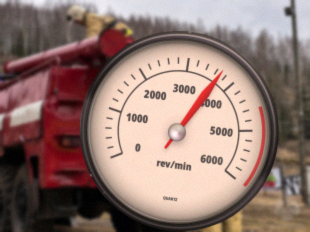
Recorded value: 3700 rpm
